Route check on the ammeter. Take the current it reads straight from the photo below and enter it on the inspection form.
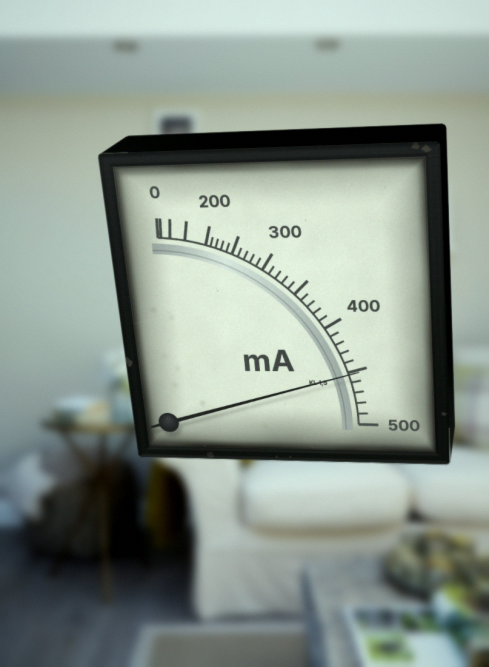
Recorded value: 450 mA
